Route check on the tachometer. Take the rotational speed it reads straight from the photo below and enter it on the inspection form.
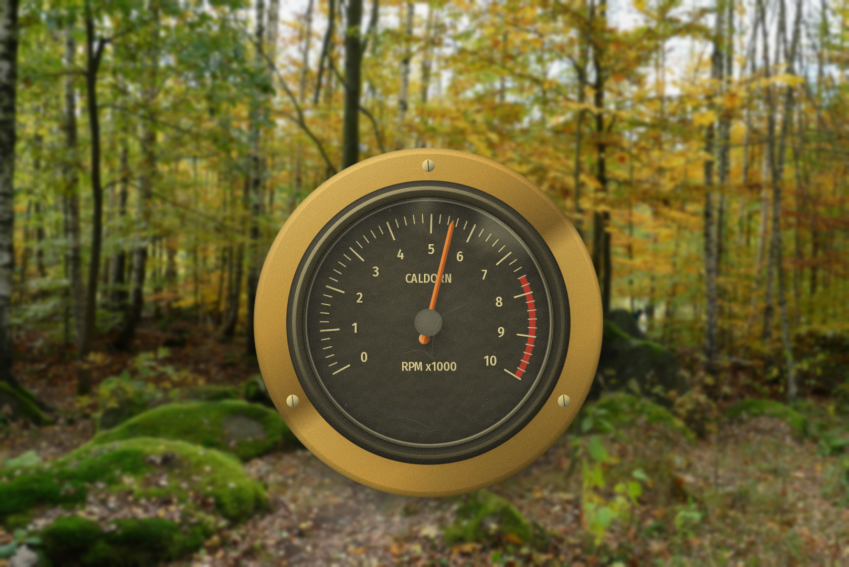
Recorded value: 5500 rpm
